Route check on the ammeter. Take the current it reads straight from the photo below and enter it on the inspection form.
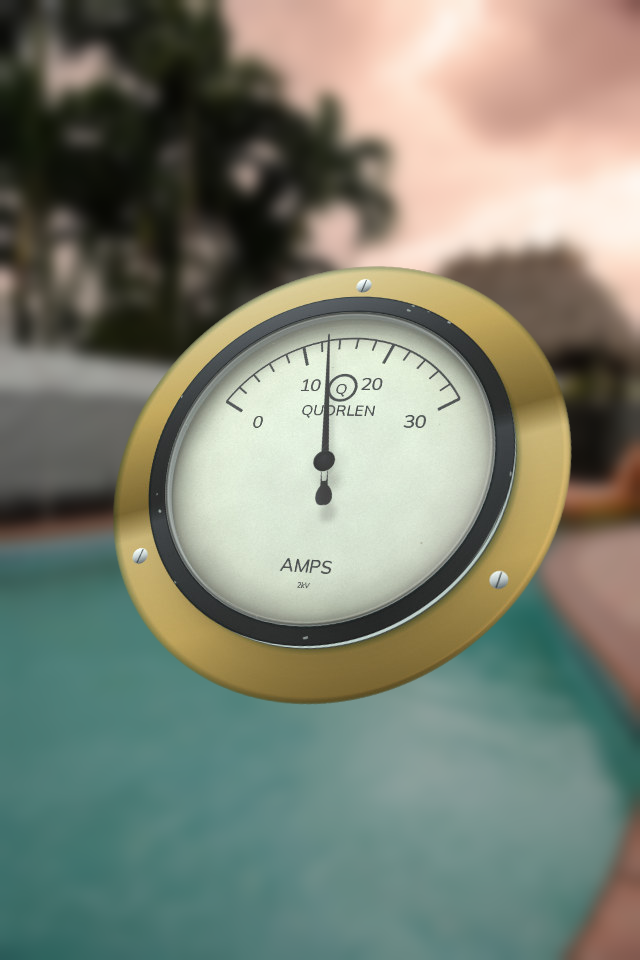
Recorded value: 13 A
